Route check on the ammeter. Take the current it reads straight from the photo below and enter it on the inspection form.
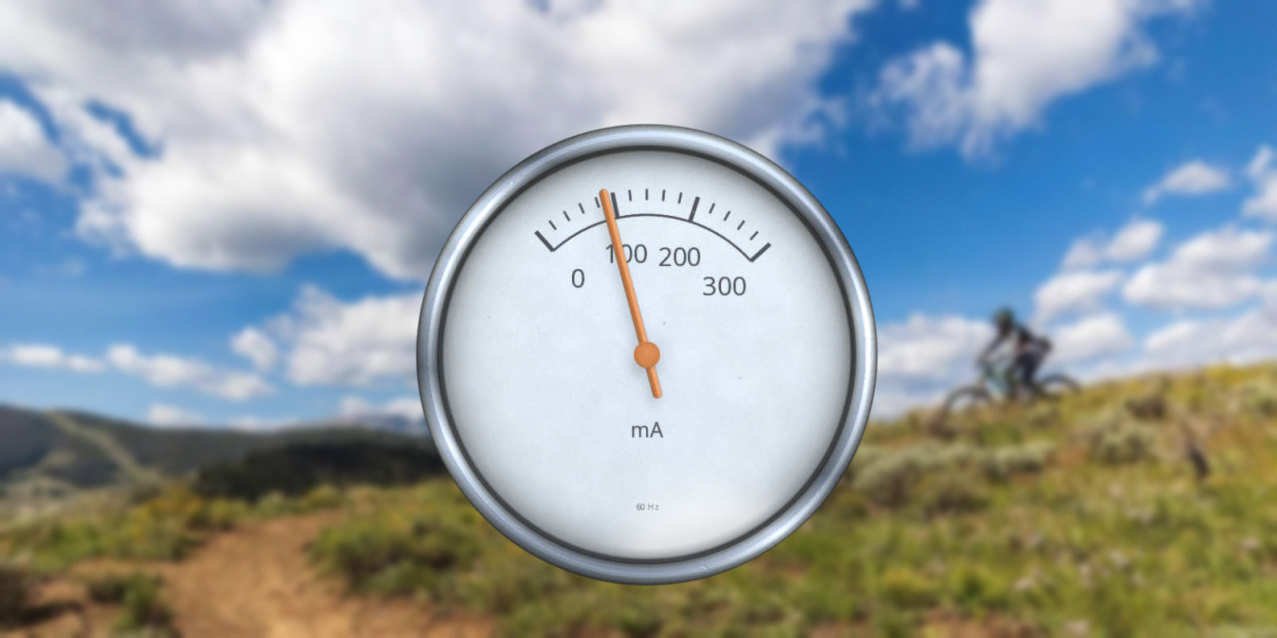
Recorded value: 90 mA
